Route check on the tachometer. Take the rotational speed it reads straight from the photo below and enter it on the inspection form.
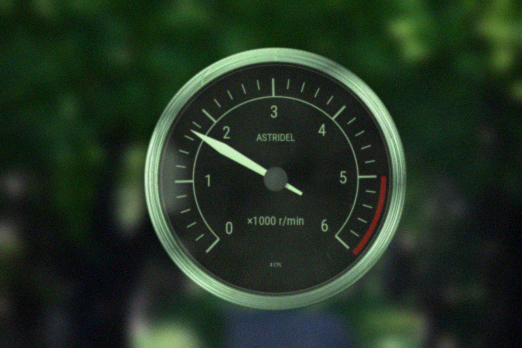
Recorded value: 1700 rpm
